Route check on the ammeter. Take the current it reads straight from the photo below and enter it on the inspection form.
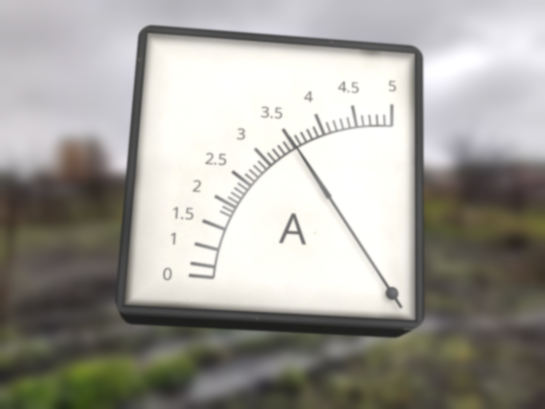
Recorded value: 3.5 A
